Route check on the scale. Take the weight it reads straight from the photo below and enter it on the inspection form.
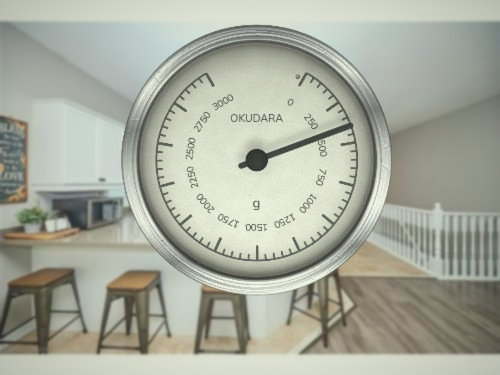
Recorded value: 400 g
